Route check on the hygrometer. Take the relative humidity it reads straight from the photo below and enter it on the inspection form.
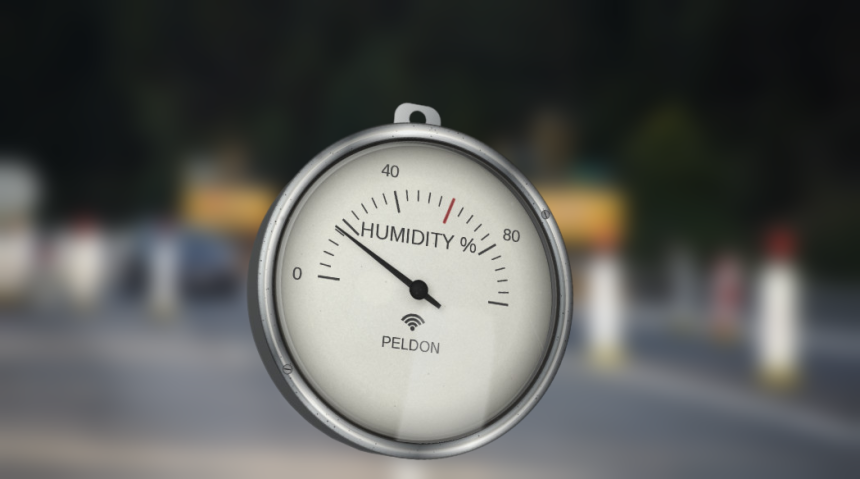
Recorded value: 16 %
